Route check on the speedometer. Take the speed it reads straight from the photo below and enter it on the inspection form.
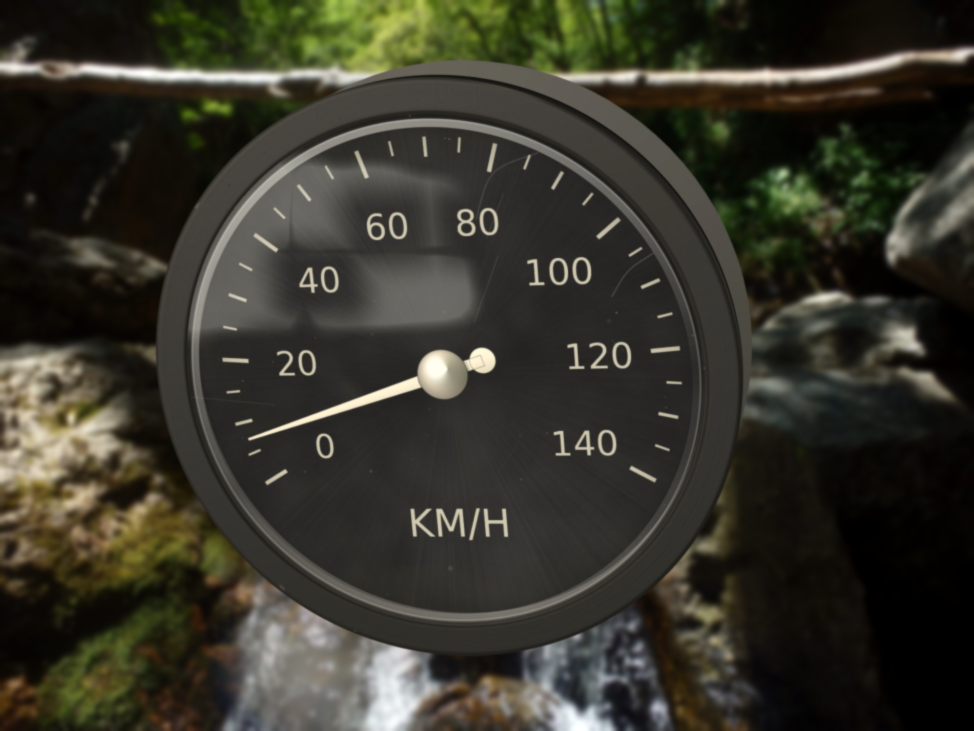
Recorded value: 7.5 km/h
